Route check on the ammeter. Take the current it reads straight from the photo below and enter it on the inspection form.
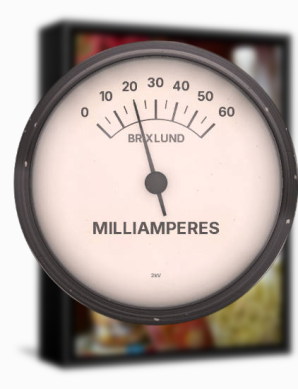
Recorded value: 20 mA
